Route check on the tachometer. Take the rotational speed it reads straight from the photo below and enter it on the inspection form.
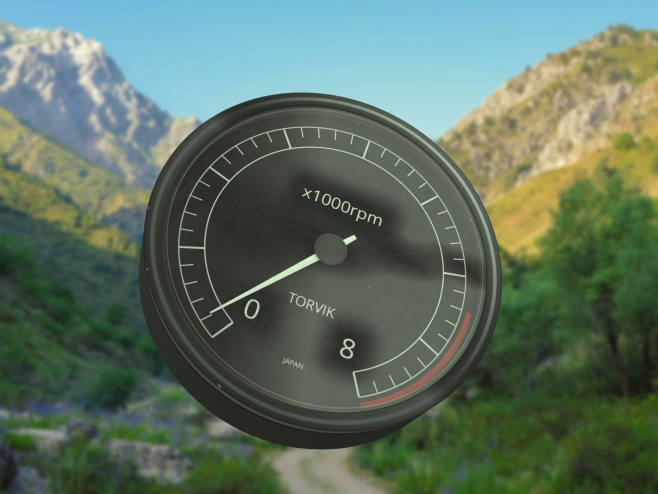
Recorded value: 200 rpm
